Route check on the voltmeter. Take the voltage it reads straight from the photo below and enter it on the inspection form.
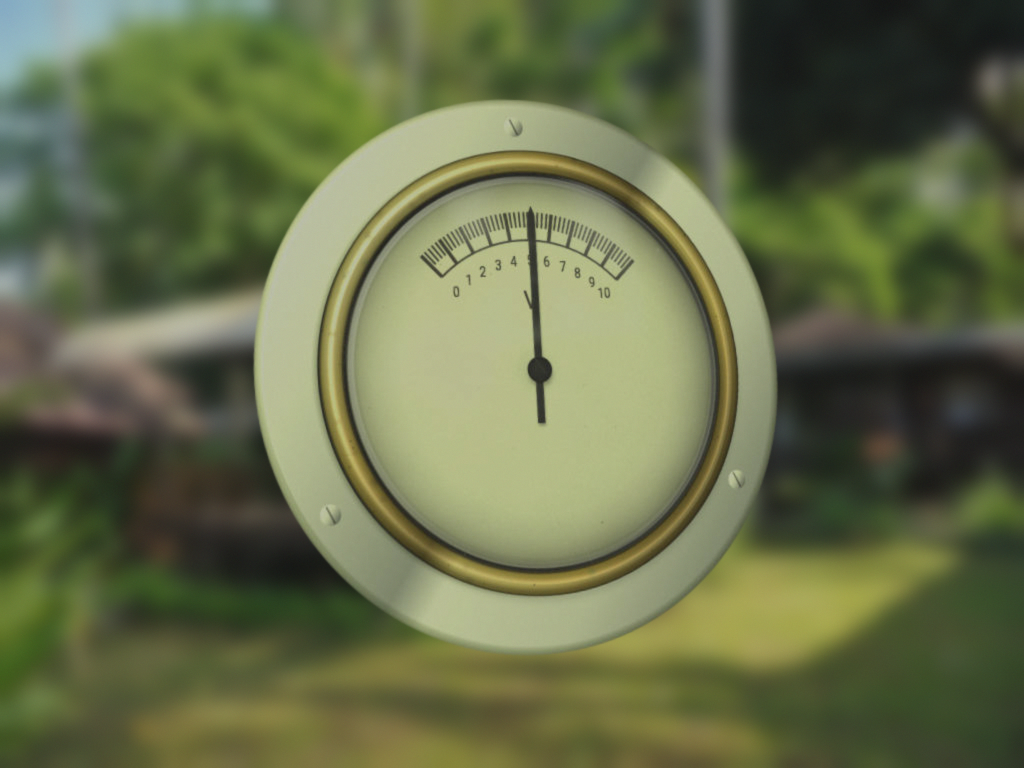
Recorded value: 5 V
